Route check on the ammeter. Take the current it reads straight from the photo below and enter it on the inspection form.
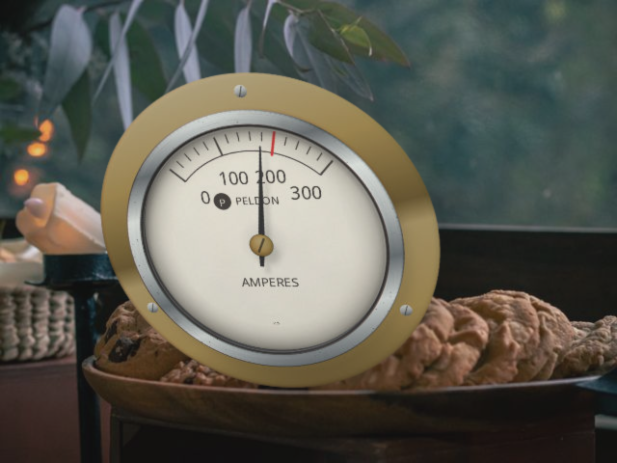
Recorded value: 180 A
